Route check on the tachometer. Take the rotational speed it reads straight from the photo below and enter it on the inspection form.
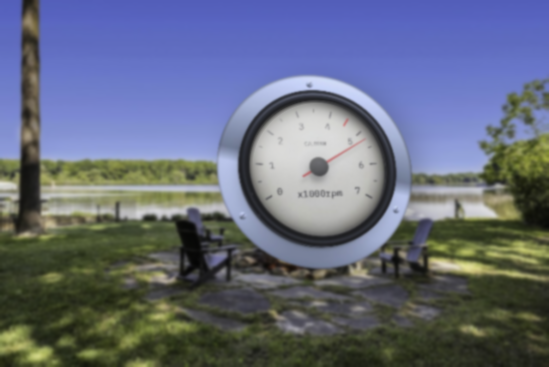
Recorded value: 5250 rpm
